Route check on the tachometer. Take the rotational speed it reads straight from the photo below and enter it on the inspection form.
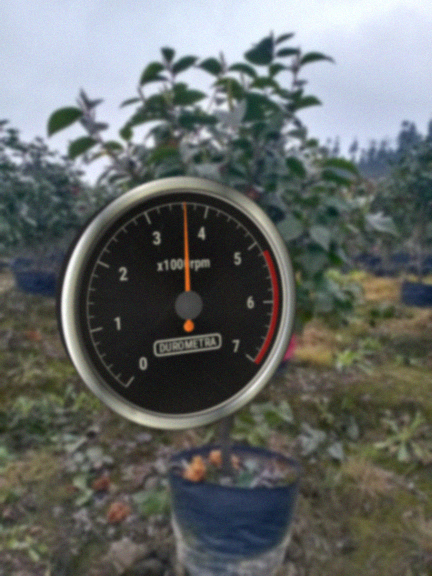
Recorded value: 3600 rpm
